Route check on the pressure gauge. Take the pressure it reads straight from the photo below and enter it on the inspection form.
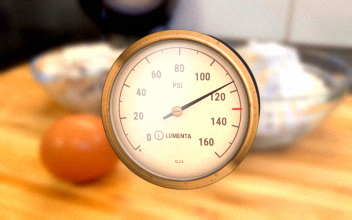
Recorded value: 115 psi
